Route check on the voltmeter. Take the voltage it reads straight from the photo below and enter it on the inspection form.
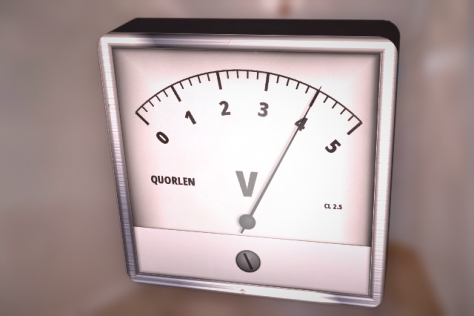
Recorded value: 4 V
